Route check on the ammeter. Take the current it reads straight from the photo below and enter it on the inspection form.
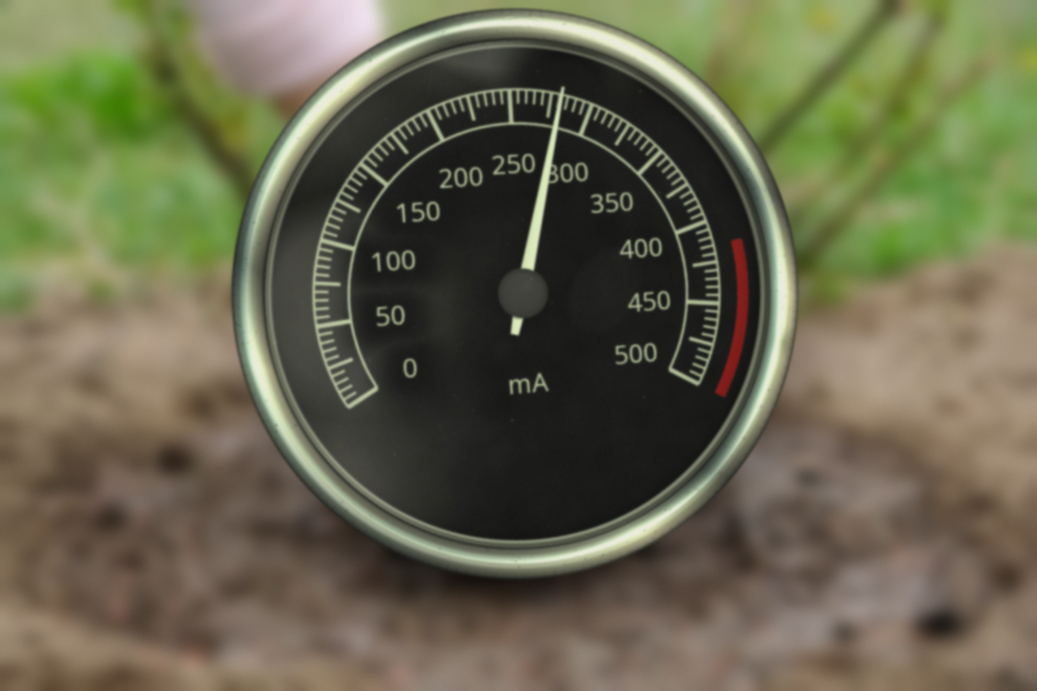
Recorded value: 280 mA
